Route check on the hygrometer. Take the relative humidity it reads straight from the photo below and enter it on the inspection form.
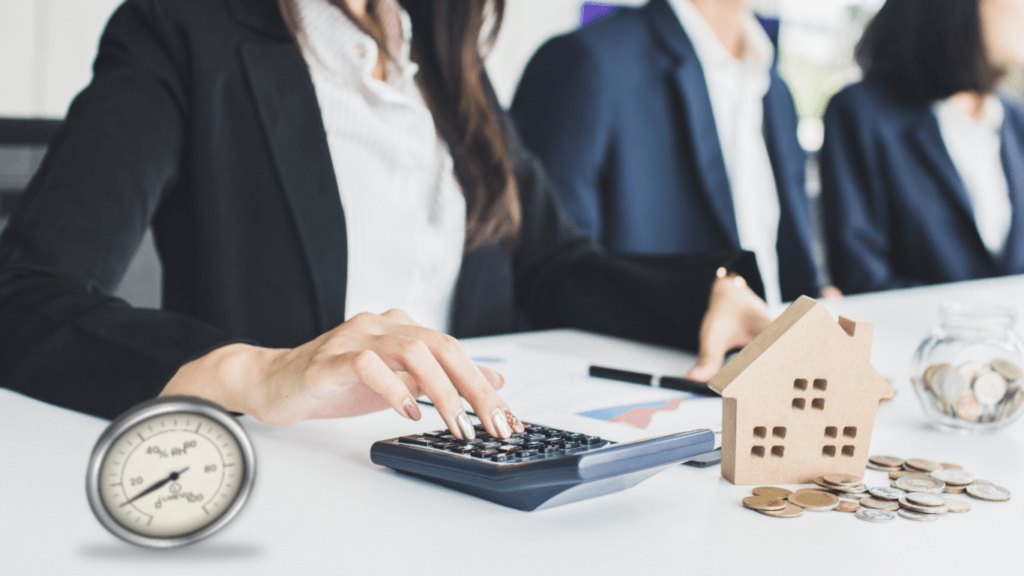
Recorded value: 12 %
